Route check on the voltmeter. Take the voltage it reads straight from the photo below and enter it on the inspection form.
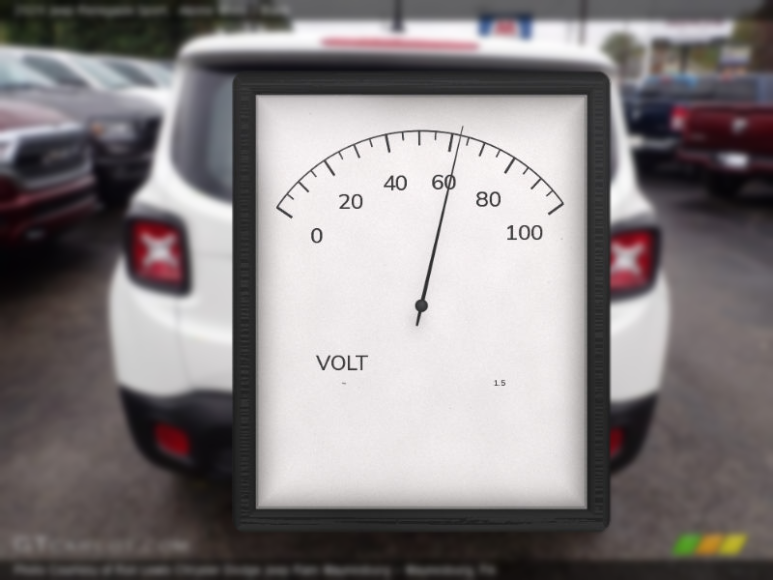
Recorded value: 62.5 V
